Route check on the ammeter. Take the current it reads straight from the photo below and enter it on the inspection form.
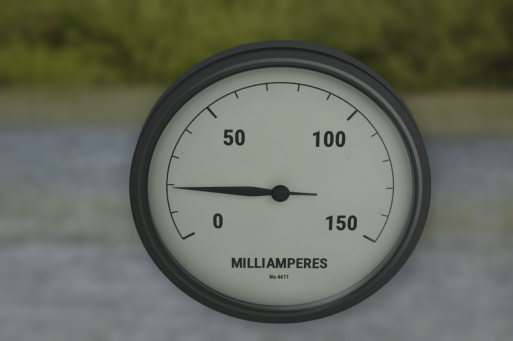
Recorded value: 20 mA
